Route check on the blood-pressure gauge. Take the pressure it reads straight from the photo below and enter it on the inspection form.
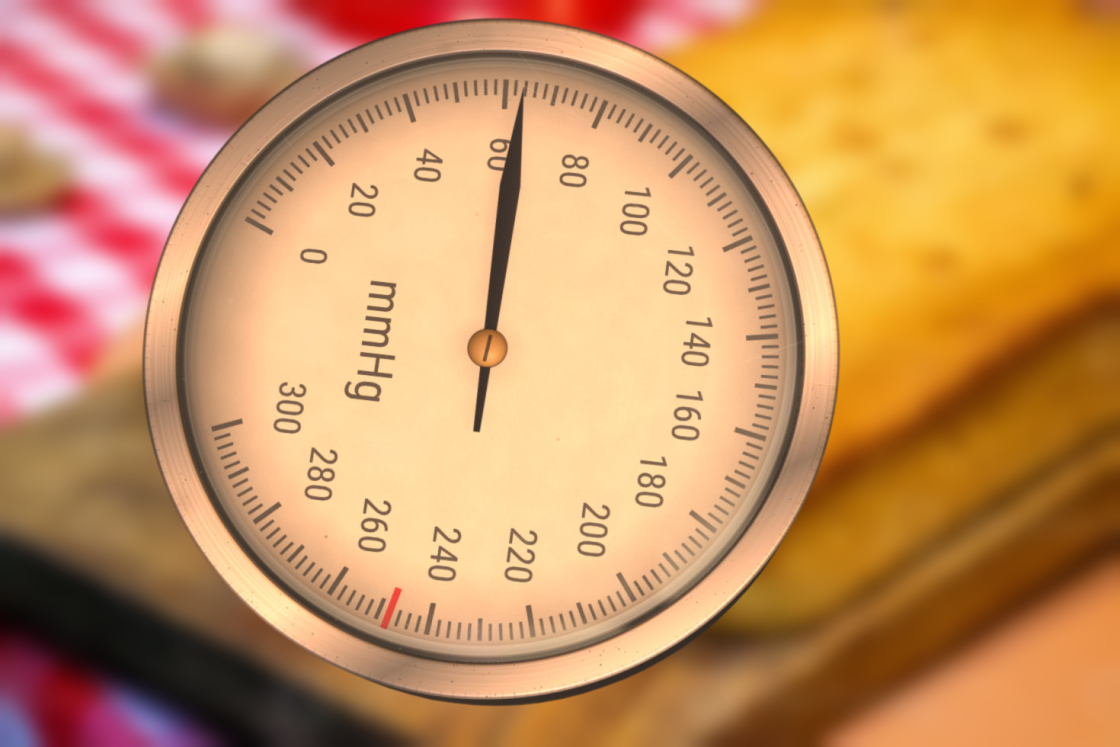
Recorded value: 64 mmHg
